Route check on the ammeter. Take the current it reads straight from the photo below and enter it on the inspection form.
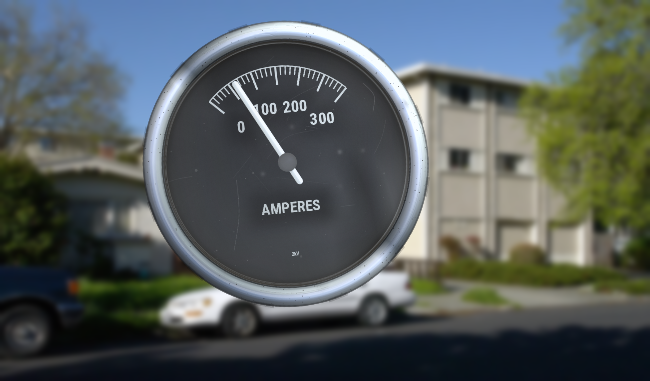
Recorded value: 60 A
